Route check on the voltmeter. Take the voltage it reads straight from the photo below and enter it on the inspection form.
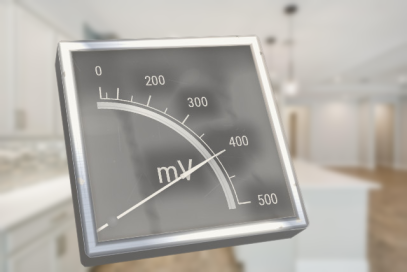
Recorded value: 400 mV
